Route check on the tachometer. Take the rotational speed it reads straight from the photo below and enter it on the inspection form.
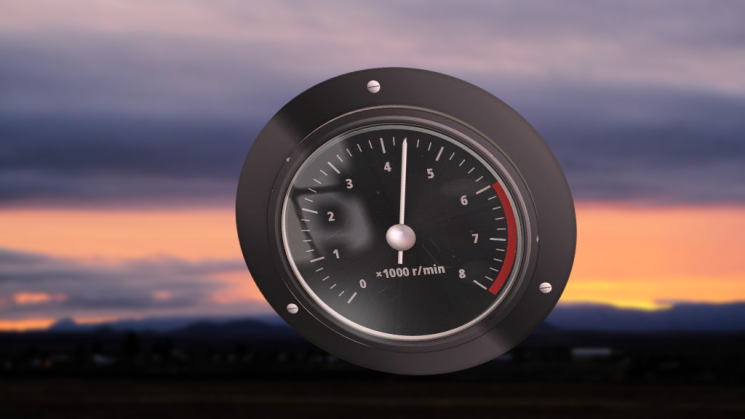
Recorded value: 4400 rpm
